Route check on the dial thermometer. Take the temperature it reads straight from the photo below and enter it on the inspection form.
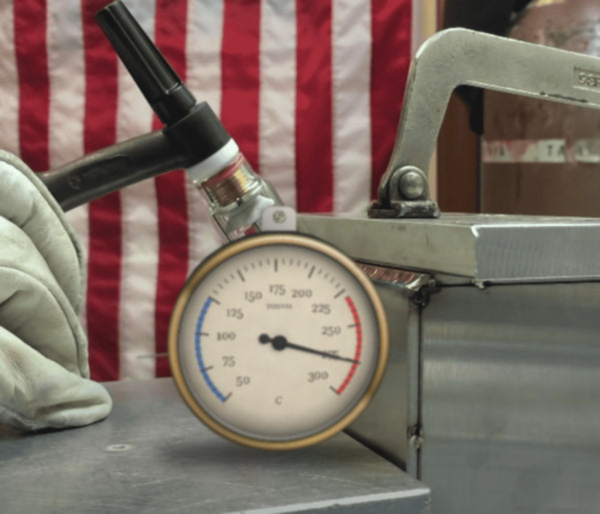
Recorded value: 275 °C
